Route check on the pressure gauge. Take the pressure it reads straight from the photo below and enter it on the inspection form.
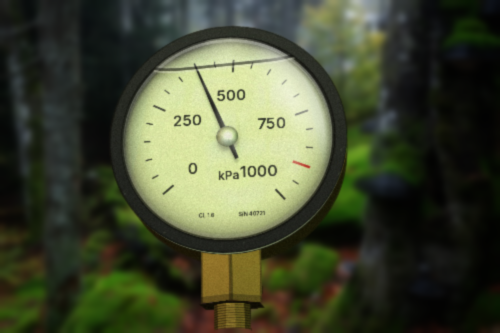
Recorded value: 400 kPa
